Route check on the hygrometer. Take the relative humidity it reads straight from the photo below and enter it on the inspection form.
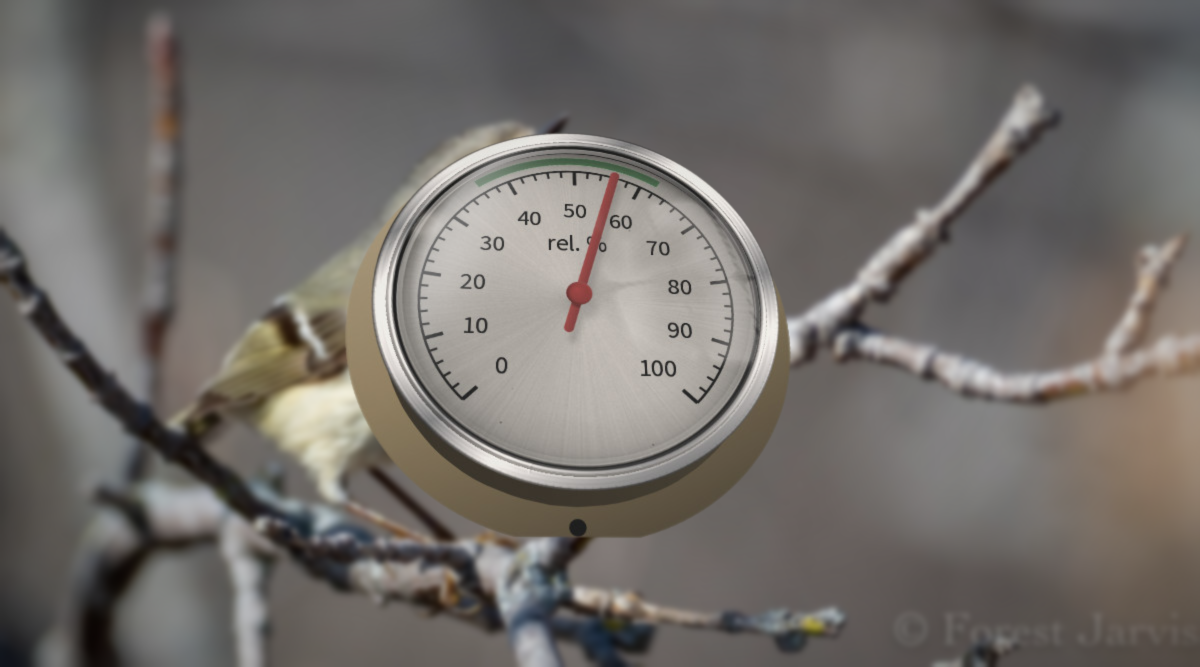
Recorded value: 56 %
